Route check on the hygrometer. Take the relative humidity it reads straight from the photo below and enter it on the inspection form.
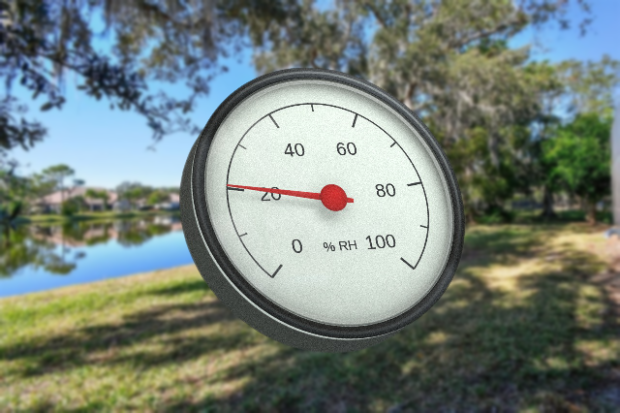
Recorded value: 20 %
